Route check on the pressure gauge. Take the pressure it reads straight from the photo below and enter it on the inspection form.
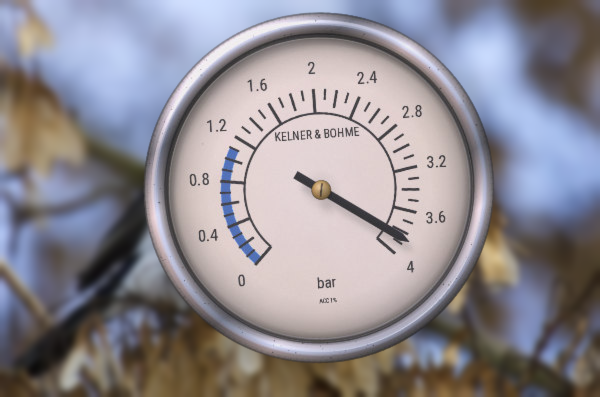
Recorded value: 3.85 bar
